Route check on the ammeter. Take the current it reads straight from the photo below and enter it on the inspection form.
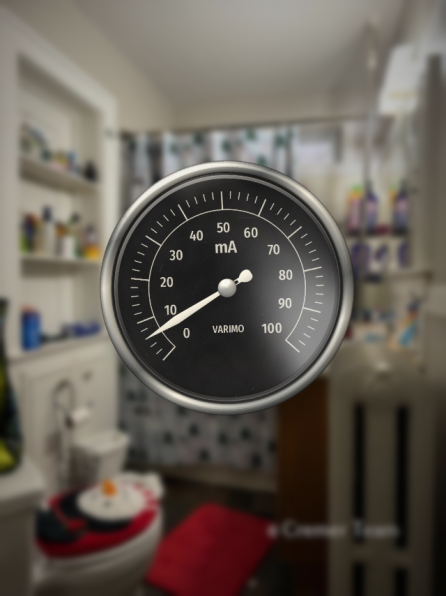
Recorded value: 6 mA
